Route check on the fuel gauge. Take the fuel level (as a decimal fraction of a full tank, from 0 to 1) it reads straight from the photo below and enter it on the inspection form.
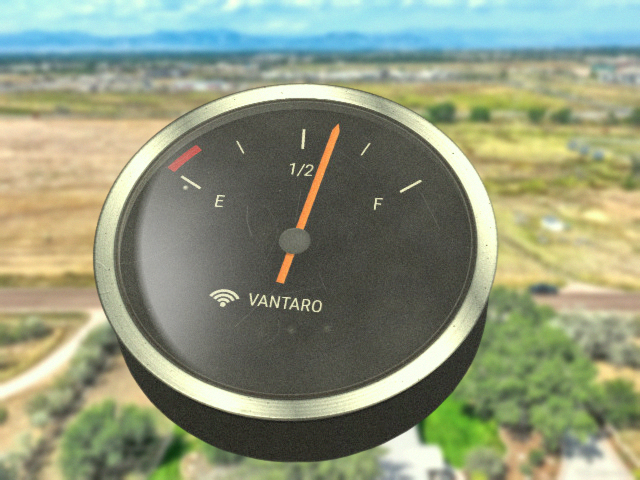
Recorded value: 0.625
